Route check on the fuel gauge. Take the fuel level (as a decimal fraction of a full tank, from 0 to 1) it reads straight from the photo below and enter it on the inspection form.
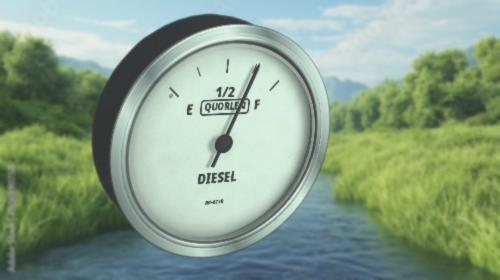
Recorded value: 0.75
